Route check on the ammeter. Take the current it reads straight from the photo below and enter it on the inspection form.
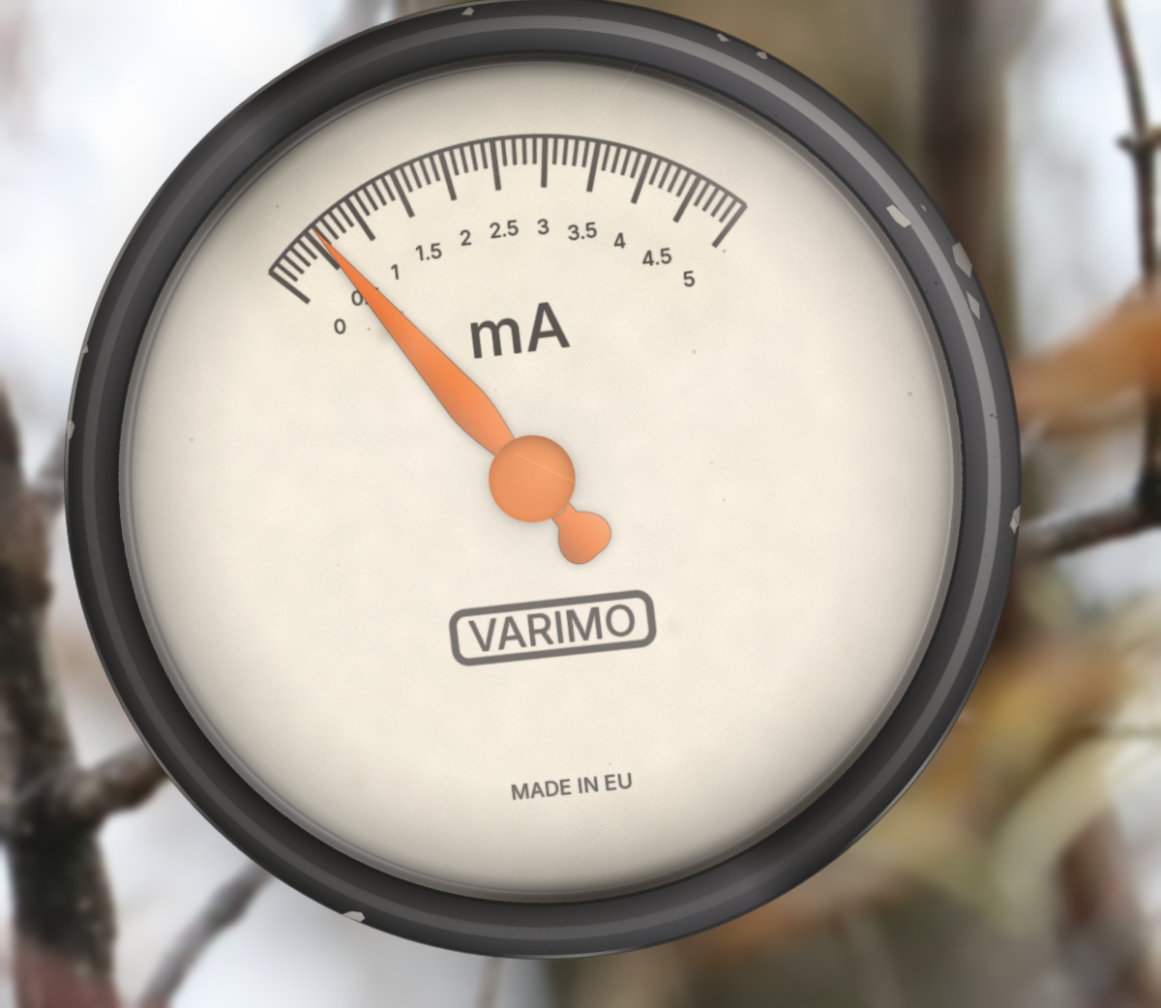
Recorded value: 0.6 mA
